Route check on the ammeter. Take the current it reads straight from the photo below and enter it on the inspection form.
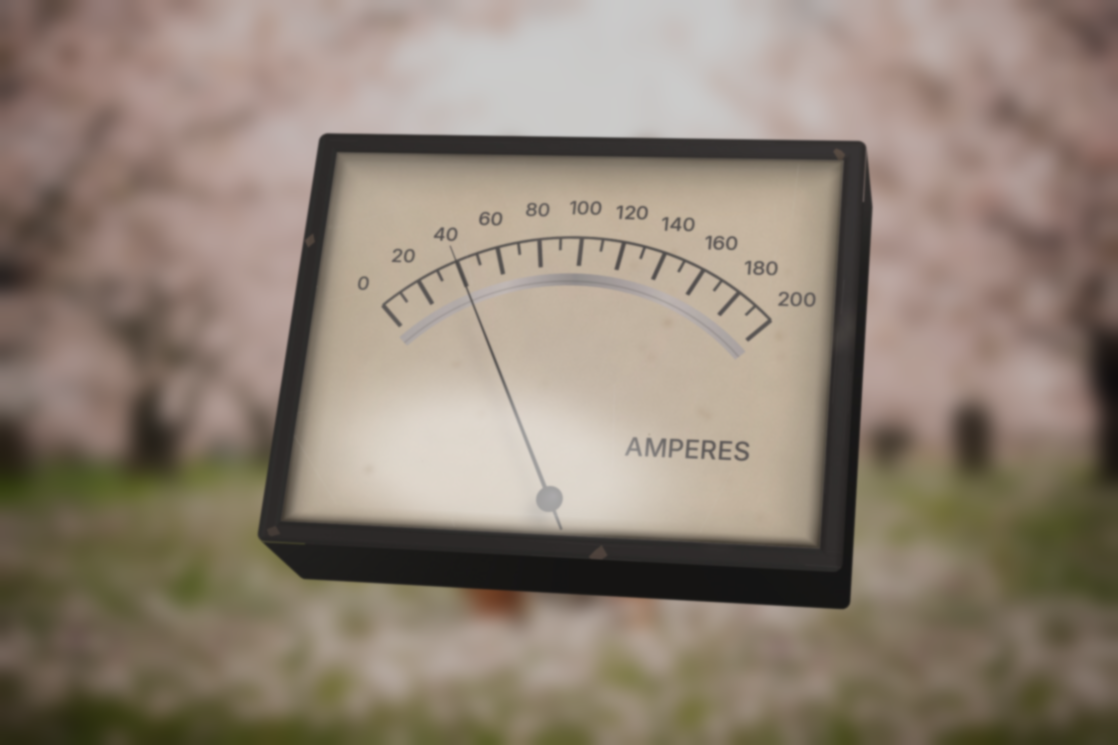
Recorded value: 40 A
